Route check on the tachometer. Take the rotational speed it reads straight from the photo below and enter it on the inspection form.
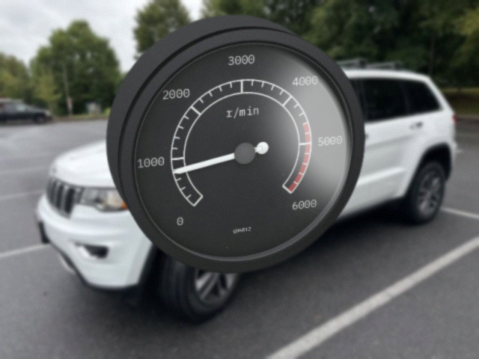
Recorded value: 800 rpm
